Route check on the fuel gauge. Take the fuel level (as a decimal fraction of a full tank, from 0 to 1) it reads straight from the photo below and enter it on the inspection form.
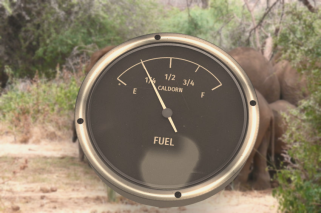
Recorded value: 0.25
